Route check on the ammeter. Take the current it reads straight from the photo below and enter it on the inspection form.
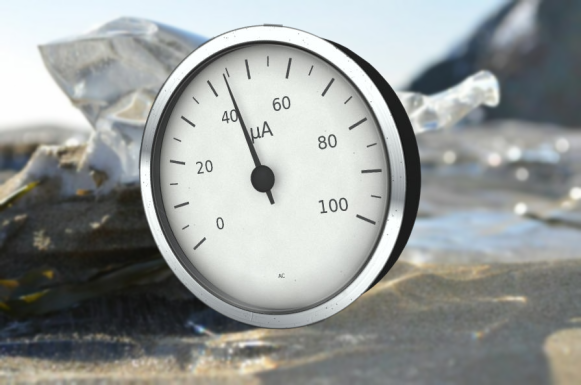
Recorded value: 45 µA
